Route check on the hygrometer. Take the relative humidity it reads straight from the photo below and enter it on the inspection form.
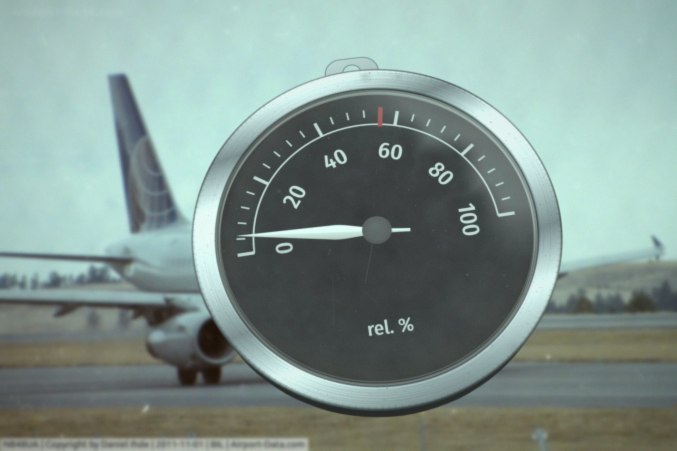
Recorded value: 4 %
